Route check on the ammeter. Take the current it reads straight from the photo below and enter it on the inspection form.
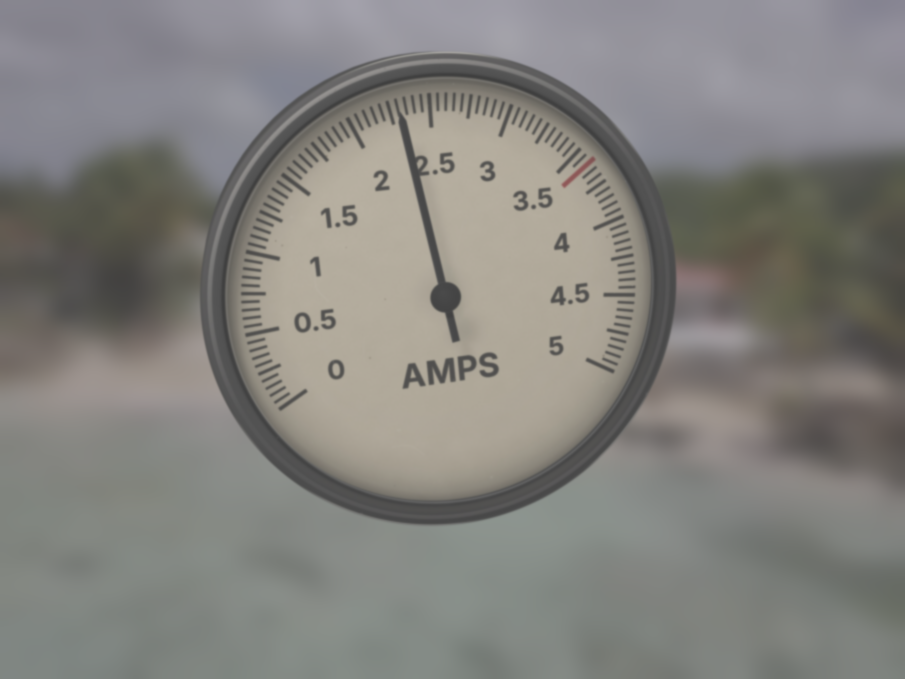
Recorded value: 2.3 A
